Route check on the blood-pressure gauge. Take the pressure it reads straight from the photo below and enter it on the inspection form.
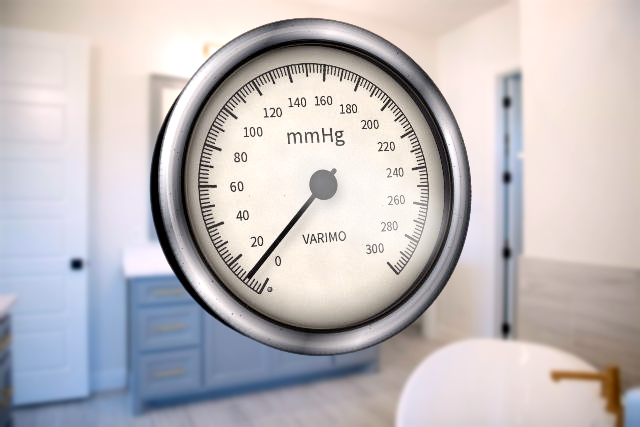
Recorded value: 10 mmHg
